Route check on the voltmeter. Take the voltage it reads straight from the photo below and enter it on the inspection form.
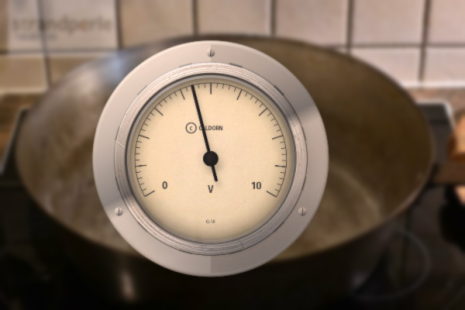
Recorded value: 4.4 V
